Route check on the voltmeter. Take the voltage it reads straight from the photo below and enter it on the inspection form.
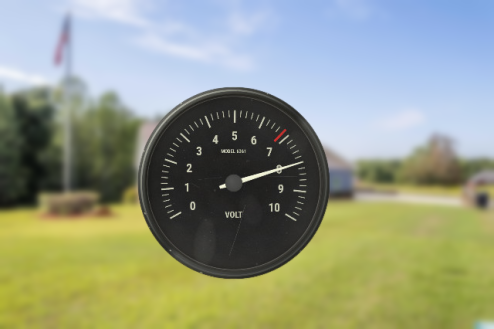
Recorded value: 8 V
